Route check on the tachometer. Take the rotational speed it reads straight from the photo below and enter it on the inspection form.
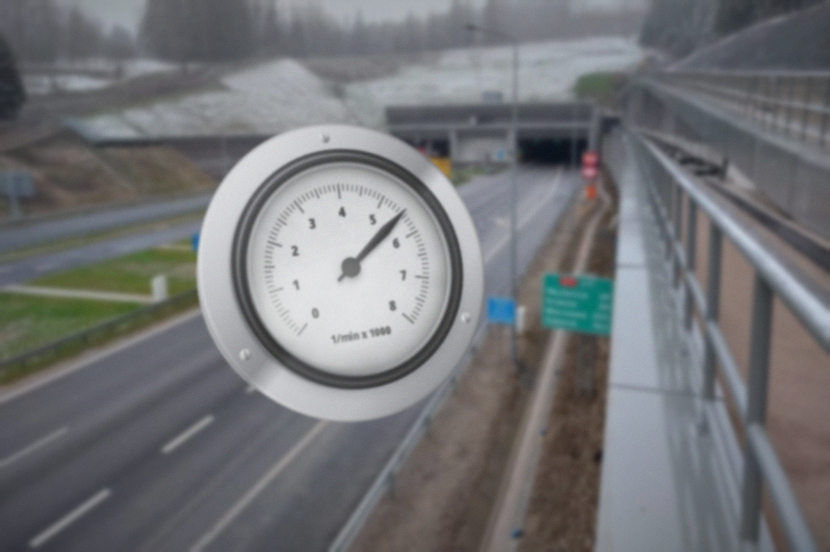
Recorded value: 5500 rpm
